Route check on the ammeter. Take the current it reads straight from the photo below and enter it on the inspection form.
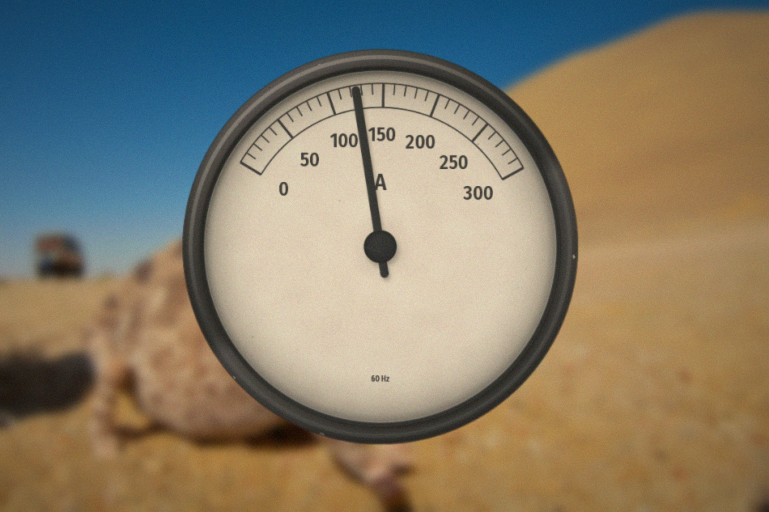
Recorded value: 125 A
